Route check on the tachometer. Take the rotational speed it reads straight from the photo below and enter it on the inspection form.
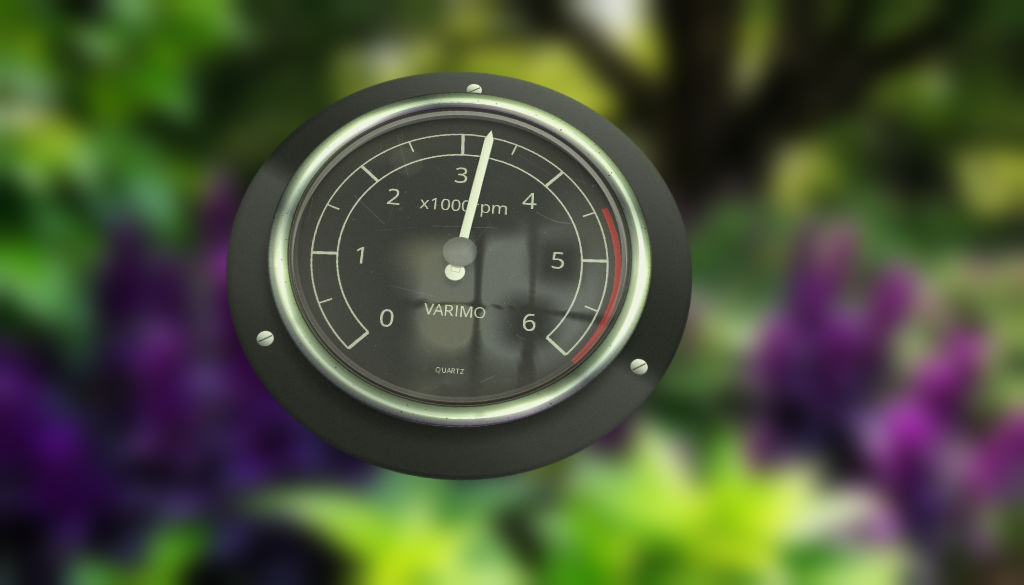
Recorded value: 3250 rpm
